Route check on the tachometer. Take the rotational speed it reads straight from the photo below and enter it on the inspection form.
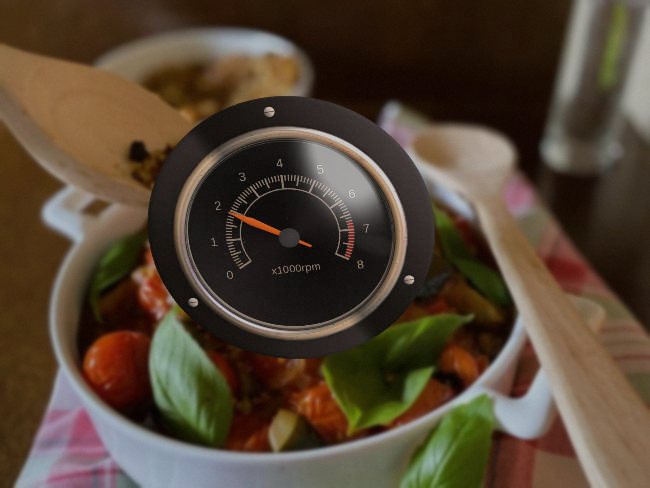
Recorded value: 2000 rpm
